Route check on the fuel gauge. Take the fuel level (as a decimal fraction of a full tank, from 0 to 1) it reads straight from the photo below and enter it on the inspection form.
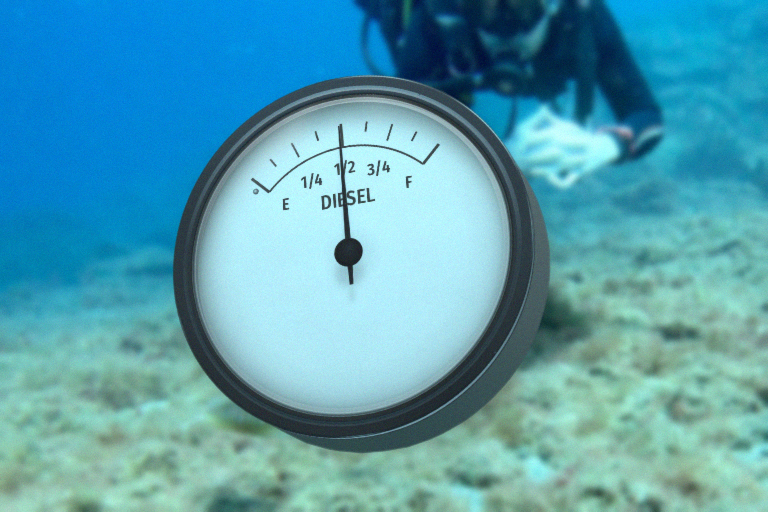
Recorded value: 0.5
